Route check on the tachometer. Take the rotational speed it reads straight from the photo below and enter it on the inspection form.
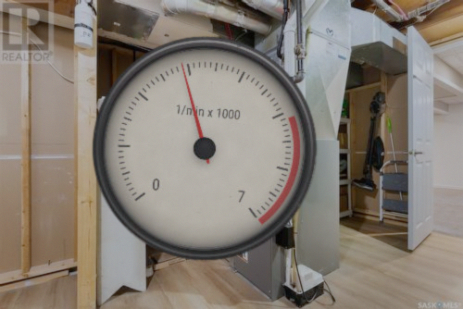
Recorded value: 2900 rpm
